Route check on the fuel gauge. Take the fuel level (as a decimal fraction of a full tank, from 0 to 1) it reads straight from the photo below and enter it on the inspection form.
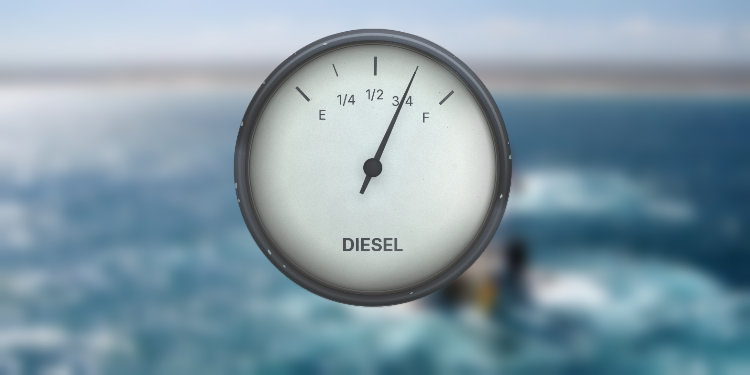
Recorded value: 0.75
